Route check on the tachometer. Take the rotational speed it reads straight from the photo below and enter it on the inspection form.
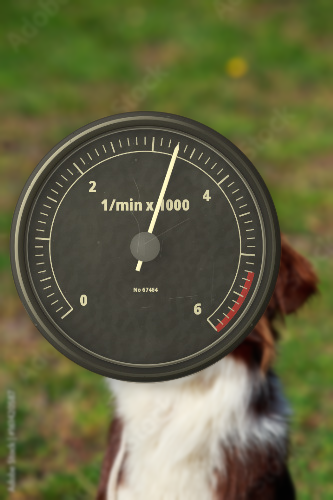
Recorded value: 3300 rpm
